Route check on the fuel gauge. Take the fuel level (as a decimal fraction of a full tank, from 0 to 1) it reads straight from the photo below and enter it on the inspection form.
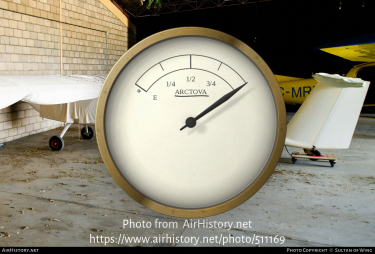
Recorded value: 1
